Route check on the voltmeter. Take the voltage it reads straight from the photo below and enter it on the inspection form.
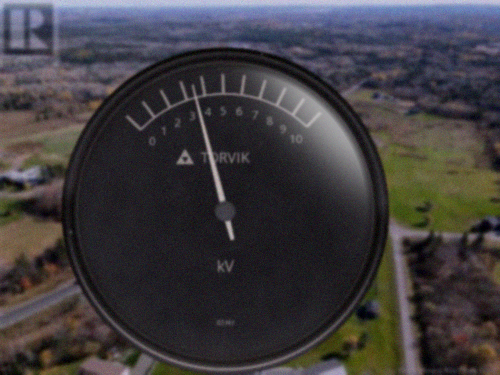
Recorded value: 3.5 kV
